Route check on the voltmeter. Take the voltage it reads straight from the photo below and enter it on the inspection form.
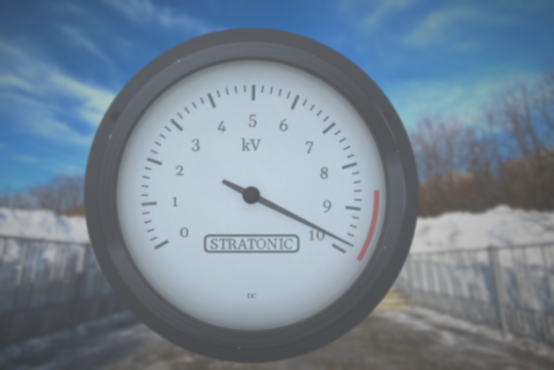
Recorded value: 9.8 kV
